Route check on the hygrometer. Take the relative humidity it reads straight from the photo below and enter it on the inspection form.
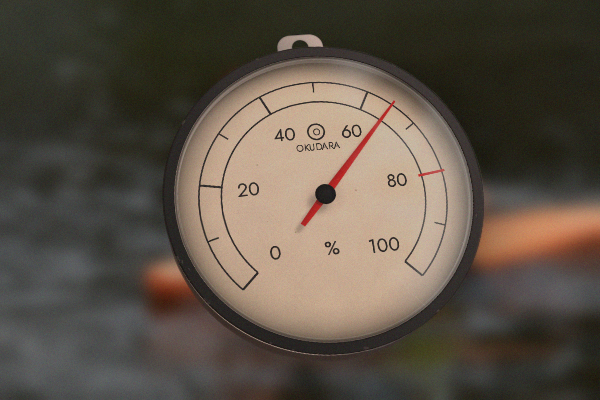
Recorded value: 65 %
